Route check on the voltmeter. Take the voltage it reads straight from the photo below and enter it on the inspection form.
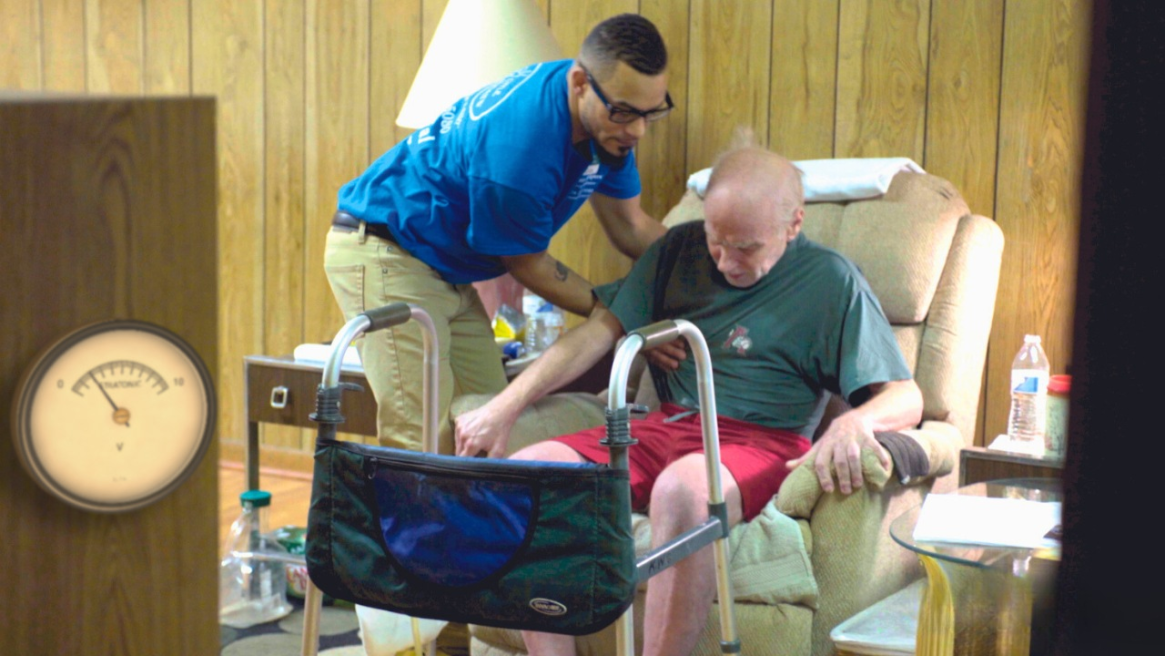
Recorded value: 2 V
